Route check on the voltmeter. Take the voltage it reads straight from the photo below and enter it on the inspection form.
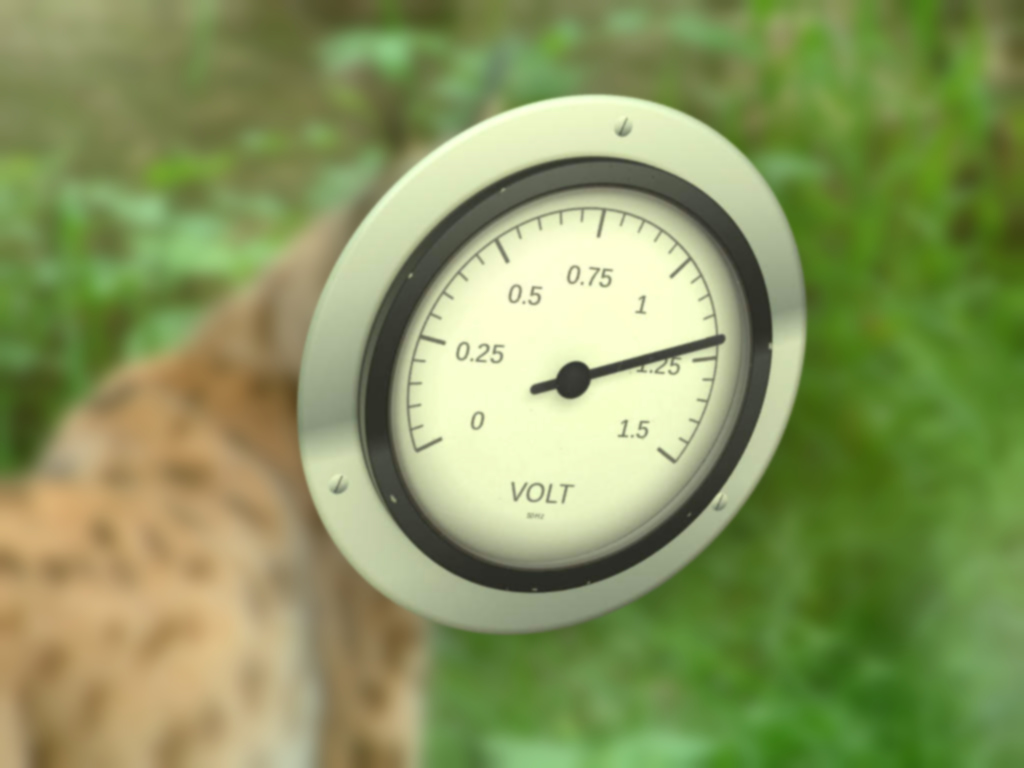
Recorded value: 1.2 V
